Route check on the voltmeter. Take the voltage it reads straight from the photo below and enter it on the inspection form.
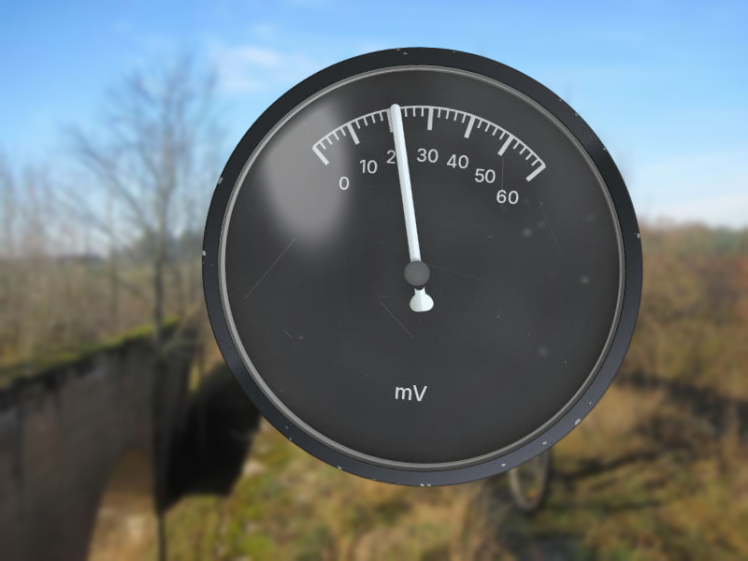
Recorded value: 22 mV
